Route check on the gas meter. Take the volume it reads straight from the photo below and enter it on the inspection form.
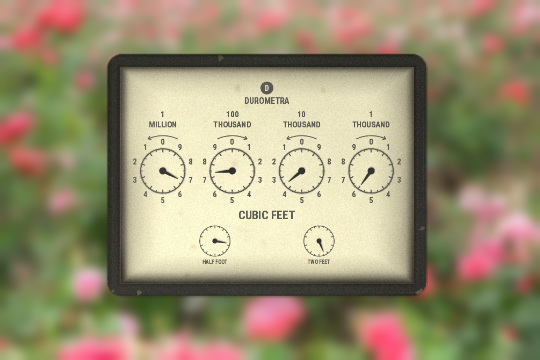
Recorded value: 673600 ft³
